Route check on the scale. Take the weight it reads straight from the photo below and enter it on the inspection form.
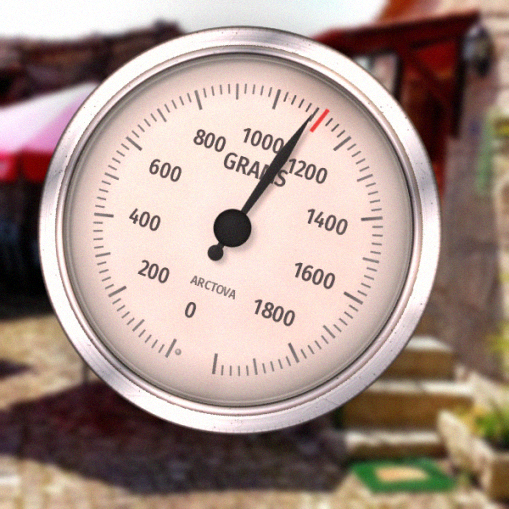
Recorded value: 1100 g
